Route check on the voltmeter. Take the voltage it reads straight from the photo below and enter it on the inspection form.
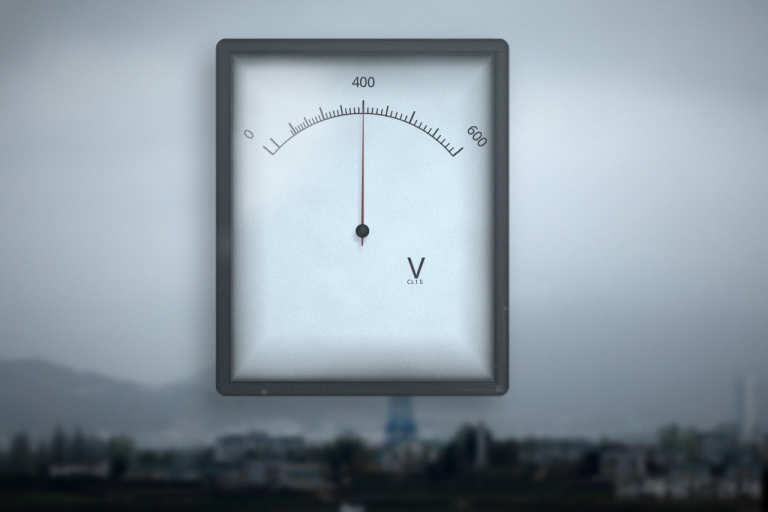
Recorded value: 400 V
